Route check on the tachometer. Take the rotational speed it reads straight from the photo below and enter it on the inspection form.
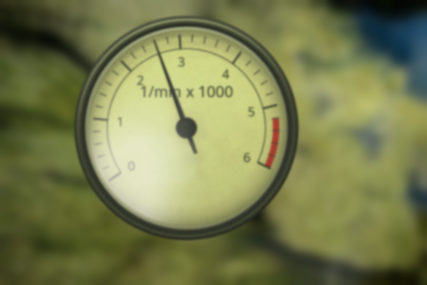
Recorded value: 2600 rpm
